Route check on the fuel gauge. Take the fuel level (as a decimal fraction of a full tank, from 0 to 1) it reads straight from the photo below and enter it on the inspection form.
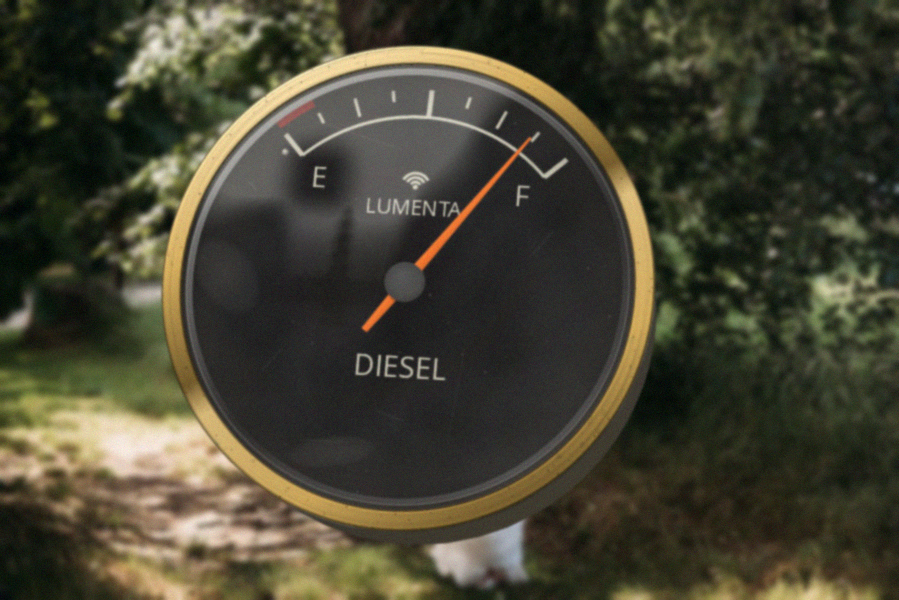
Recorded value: 0.875
